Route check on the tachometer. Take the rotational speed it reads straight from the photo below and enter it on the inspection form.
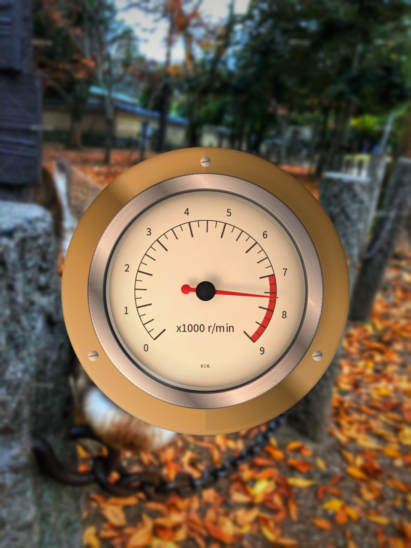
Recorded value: 7625 rpm
